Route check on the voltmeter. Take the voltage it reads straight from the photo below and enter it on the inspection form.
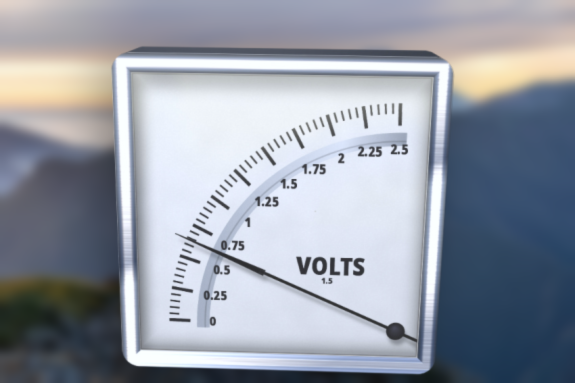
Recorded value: 0.65 V
